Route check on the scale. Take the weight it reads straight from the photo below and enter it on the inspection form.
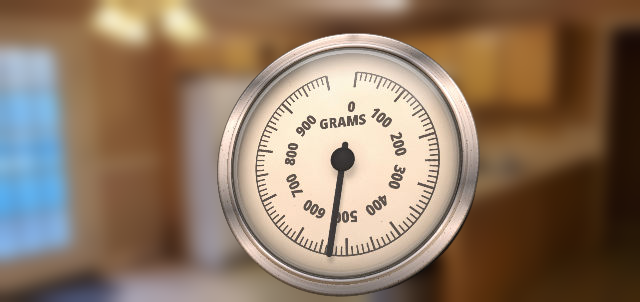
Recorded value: 530 g
